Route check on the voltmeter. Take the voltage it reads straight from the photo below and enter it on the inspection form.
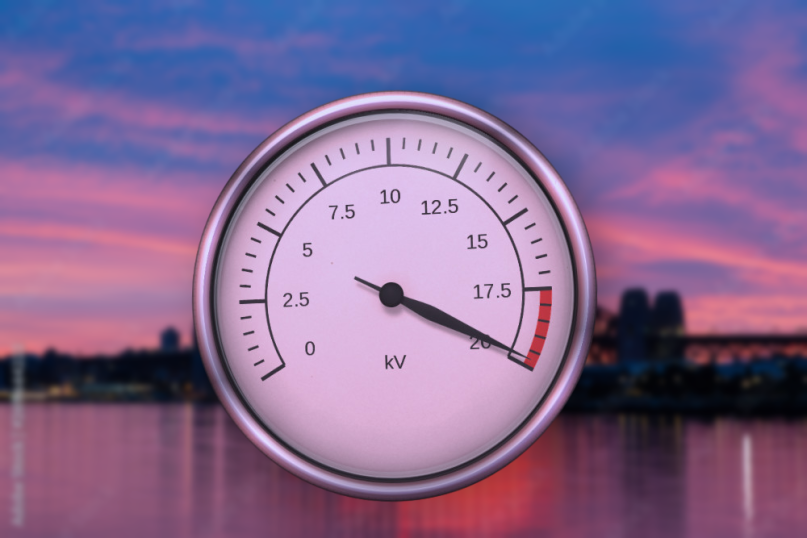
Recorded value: 19.75 kV
